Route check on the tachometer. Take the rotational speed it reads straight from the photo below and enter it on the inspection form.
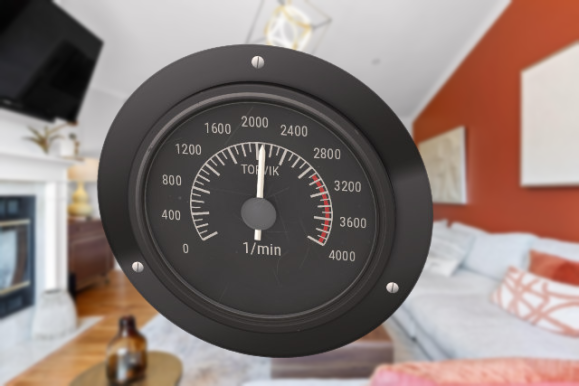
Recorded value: 2100 rpm
